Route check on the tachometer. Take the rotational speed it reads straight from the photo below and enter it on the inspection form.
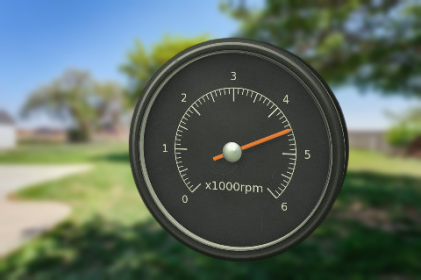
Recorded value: 4500 rpm
